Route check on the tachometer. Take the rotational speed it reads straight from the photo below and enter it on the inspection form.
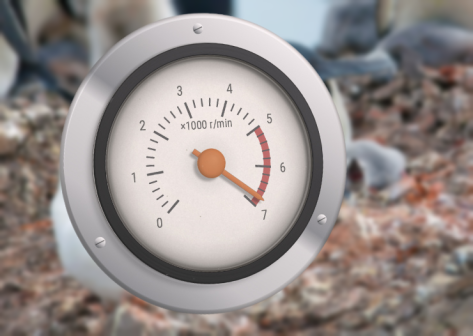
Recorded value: 6800 rpm
